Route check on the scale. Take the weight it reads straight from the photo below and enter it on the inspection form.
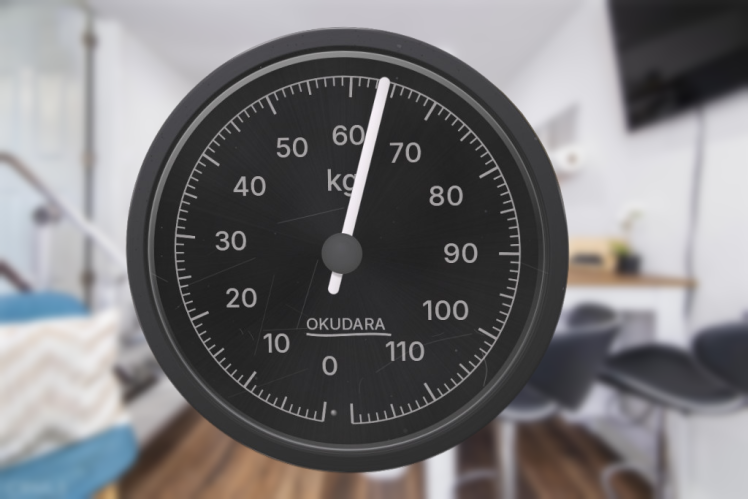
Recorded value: 64 kg
